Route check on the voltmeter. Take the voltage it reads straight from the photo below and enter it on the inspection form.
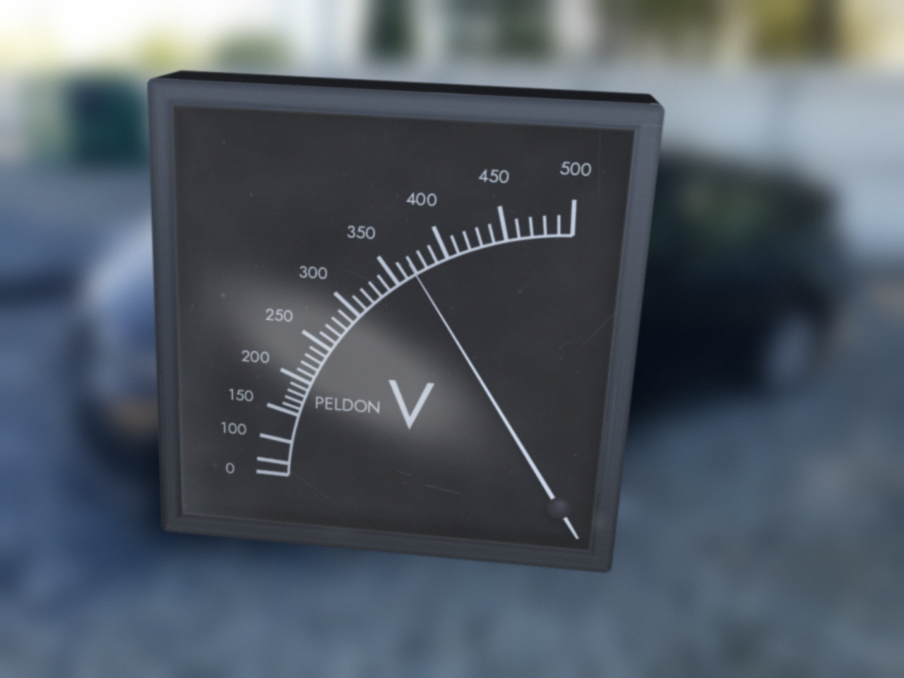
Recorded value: 370 V
